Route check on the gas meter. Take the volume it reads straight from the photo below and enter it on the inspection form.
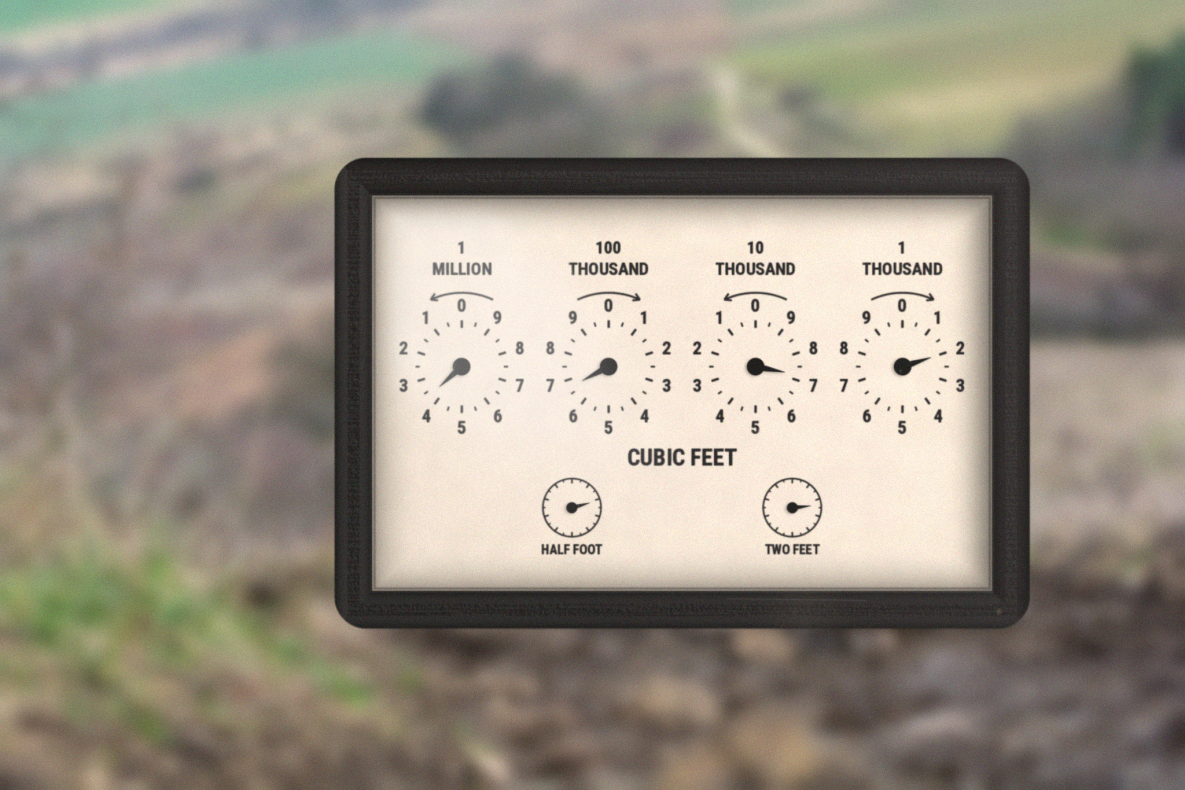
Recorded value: 367200 ft³
